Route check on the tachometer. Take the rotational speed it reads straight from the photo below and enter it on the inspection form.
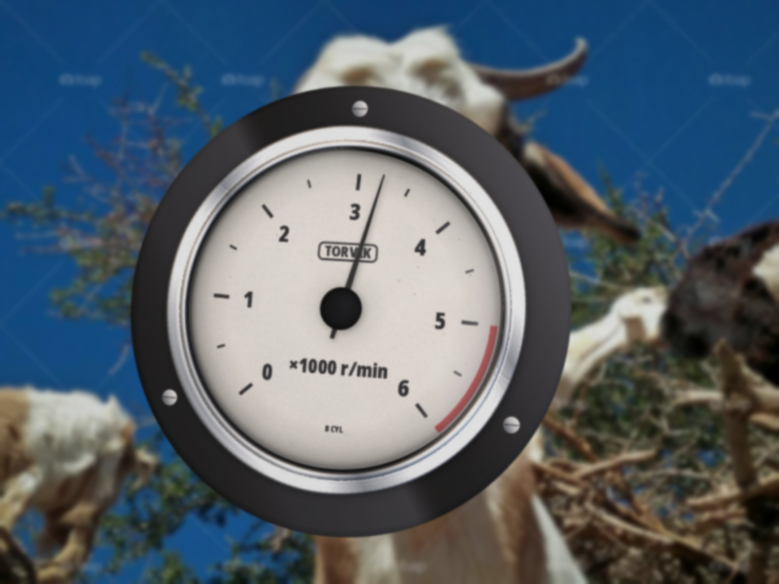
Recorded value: 3250 rpm
